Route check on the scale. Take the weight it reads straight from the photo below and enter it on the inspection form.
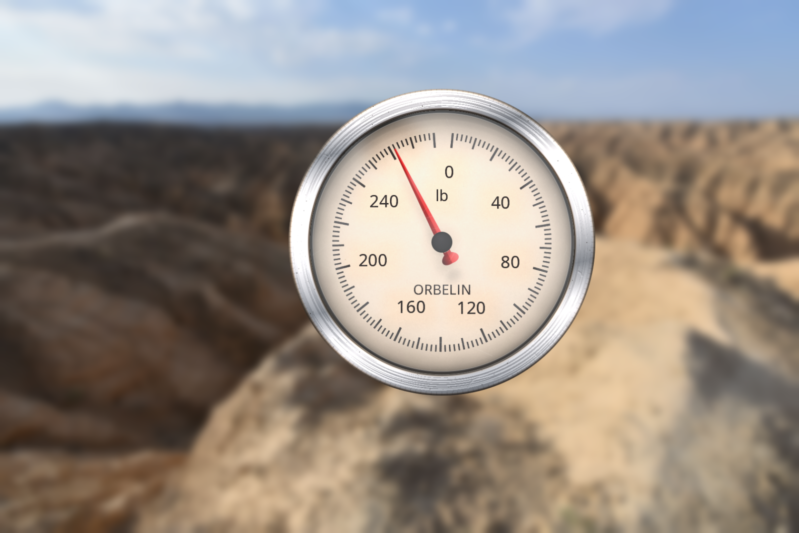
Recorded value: 262 lb
